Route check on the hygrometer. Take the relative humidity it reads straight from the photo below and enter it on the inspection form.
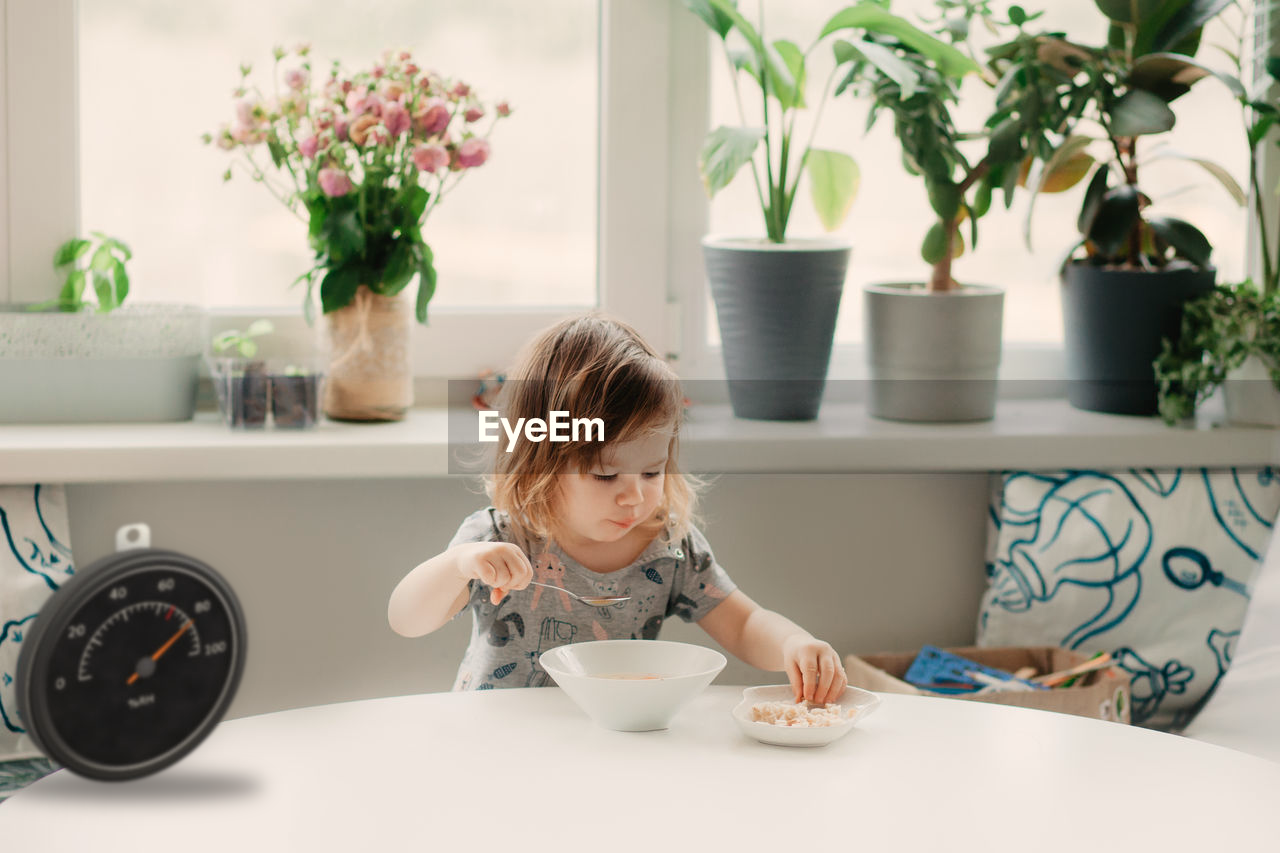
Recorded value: 80 %
